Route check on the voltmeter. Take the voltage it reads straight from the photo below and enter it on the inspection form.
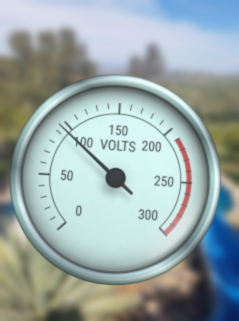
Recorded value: 95 V
